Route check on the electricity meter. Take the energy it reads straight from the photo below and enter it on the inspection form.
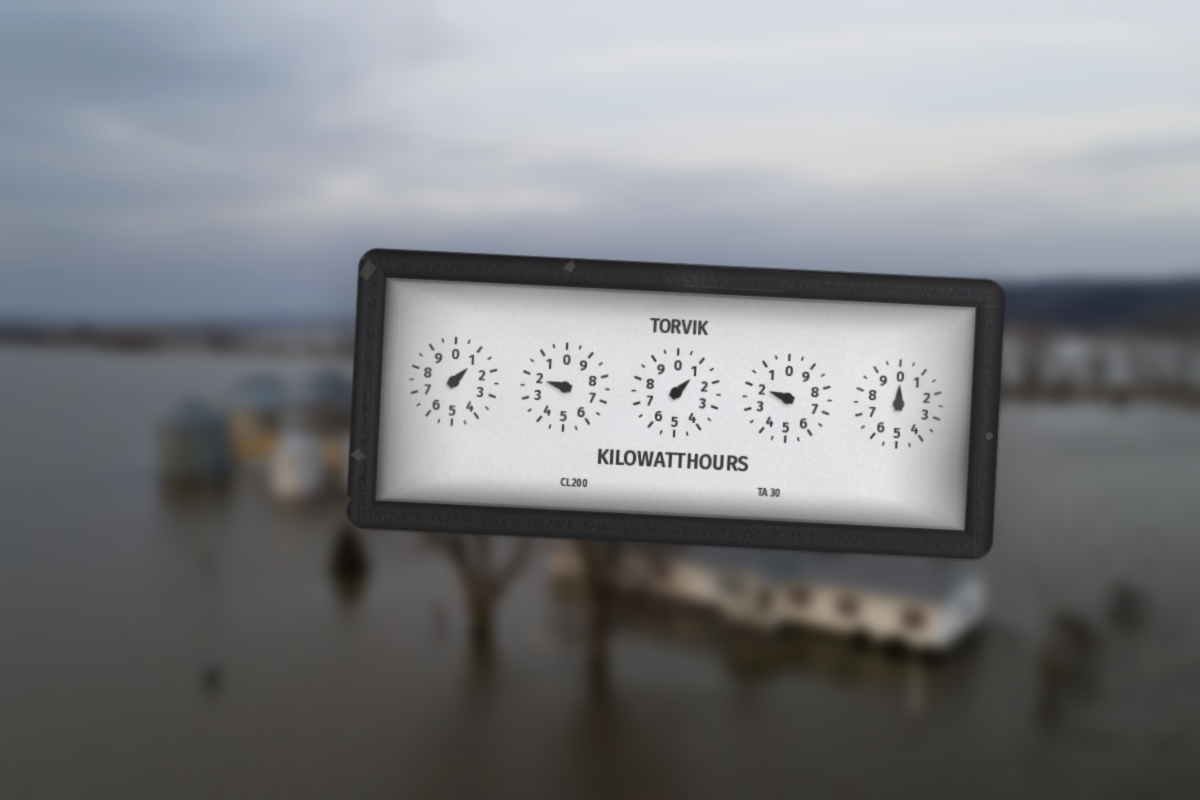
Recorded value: 12120 kWh
